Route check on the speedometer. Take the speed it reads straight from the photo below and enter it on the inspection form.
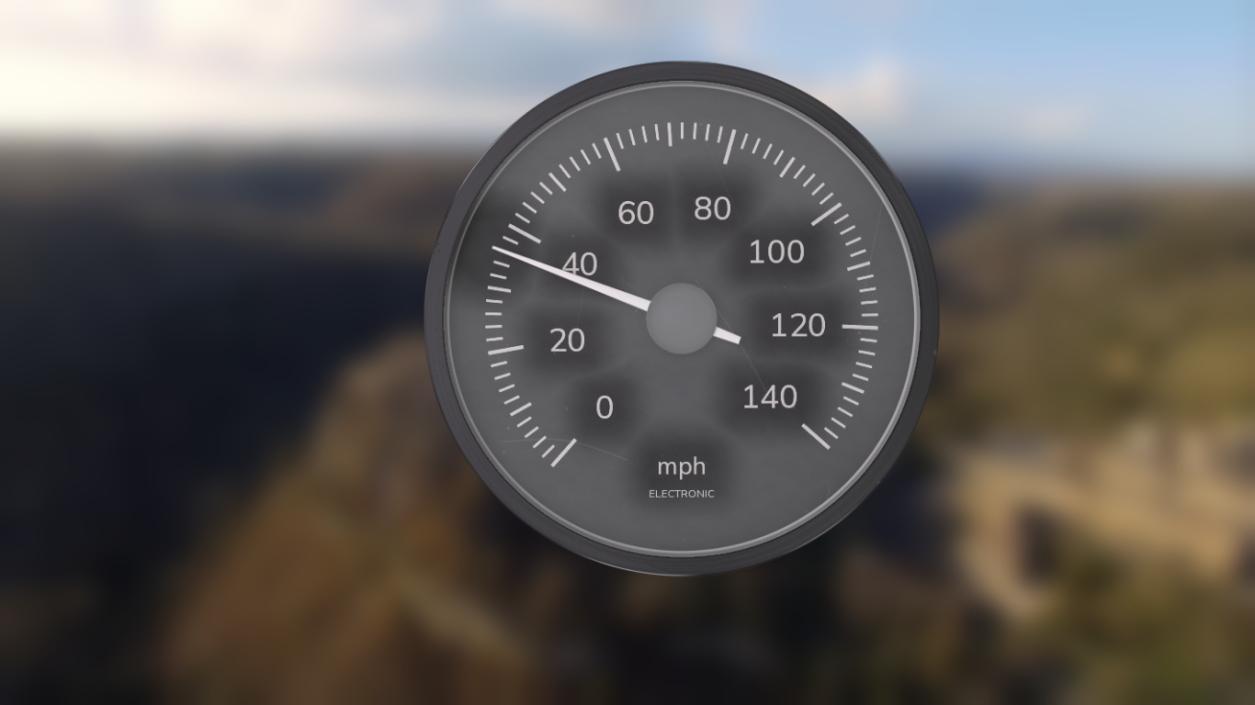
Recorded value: 36 mph
